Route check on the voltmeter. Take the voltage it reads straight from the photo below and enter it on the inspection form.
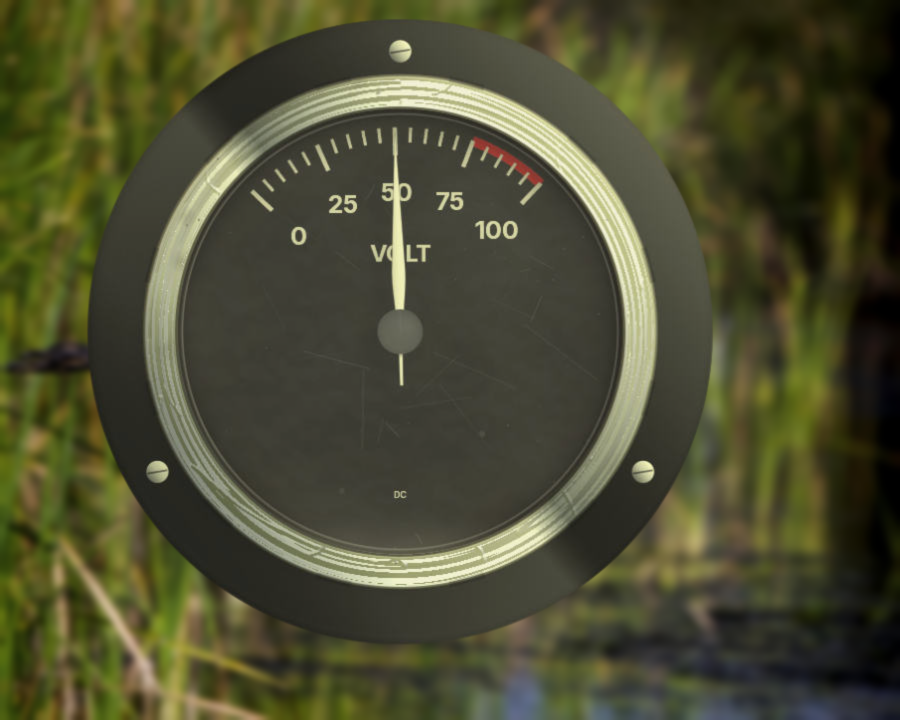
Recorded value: 50 V
